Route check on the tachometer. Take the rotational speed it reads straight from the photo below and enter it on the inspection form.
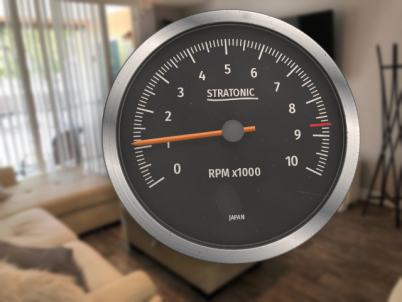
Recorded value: 1100 rpm
